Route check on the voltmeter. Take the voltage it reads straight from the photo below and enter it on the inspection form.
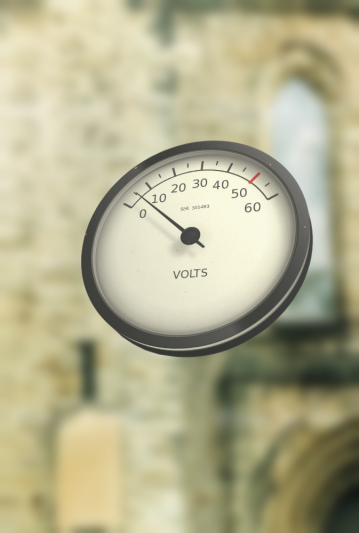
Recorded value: 5 V
